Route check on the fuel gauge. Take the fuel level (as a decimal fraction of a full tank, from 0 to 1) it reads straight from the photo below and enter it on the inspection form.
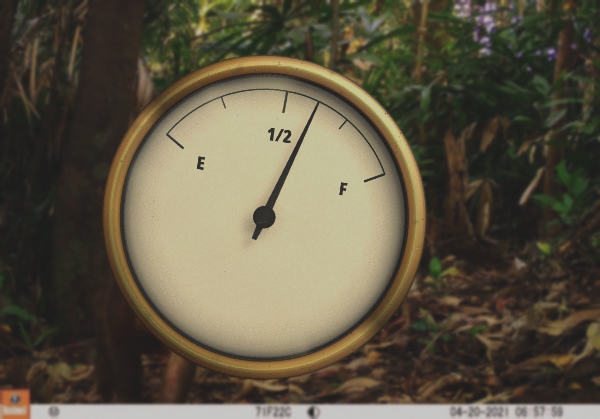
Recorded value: 0.625
